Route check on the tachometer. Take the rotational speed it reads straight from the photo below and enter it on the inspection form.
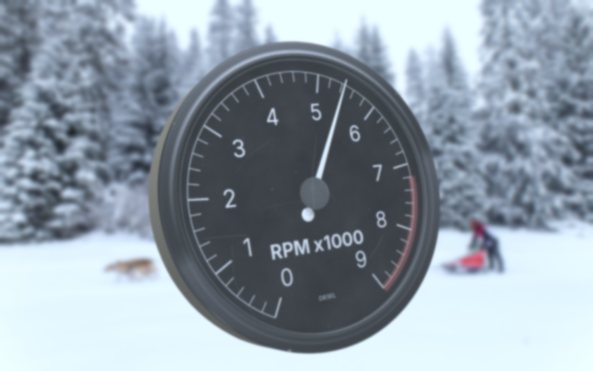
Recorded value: 5400 rpm
